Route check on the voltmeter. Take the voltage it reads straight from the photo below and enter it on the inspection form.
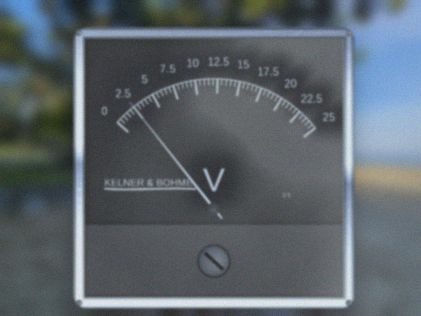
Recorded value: 2.5 V
